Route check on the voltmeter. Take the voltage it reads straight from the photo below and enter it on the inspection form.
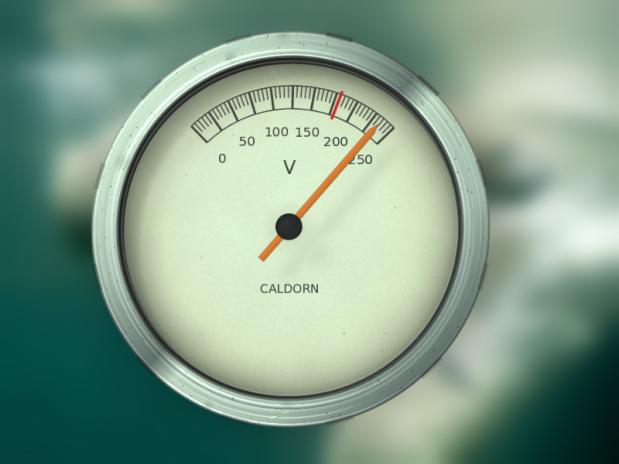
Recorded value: 235 V
